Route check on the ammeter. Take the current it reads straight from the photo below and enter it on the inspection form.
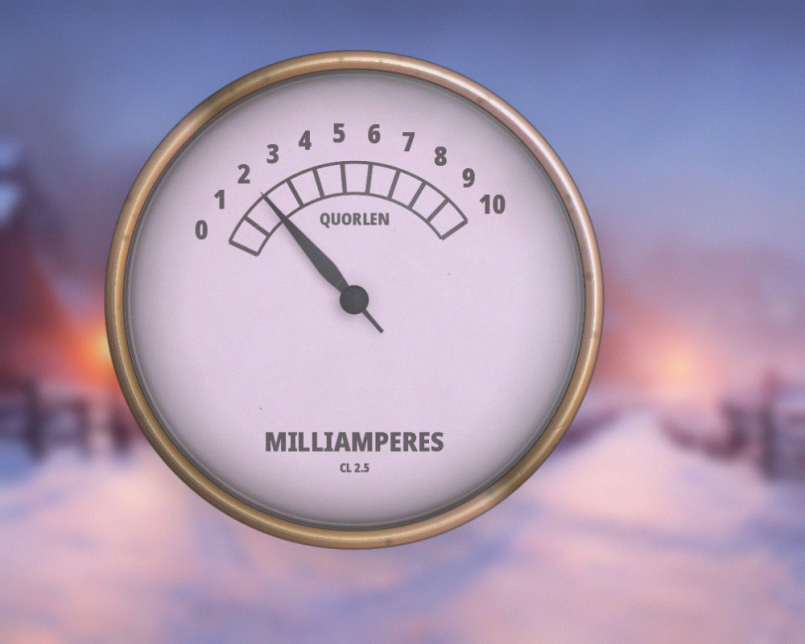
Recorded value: 2 mA
